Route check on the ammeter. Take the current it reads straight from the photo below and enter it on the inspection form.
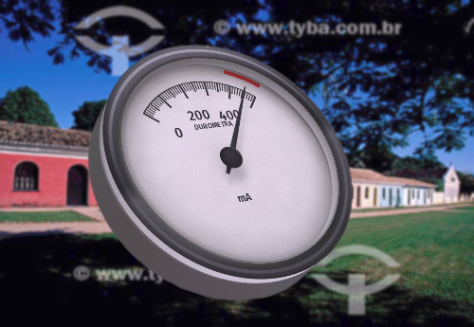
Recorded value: 450 mA
